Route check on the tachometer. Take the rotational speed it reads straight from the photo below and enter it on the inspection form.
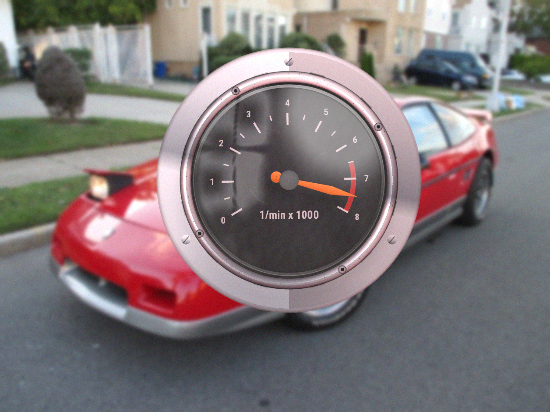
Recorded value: 7500 rpm
